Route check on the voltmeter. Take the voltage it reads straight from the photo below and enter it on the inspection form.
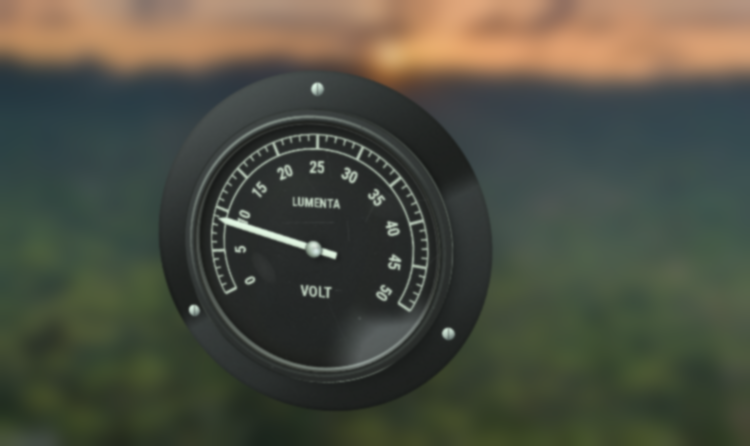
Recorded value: 9 V
